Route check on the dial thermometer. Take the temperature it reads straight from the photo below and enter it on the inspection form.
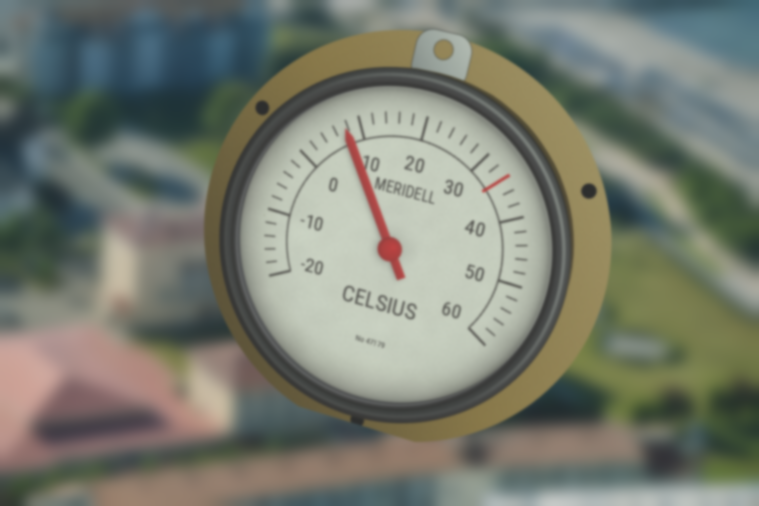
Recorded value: 8 °C
